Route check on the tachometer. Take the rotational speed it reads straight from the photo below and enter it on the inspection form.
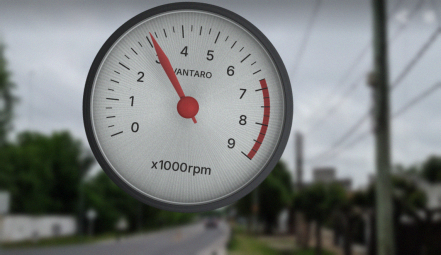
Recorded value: 3125 rpm
